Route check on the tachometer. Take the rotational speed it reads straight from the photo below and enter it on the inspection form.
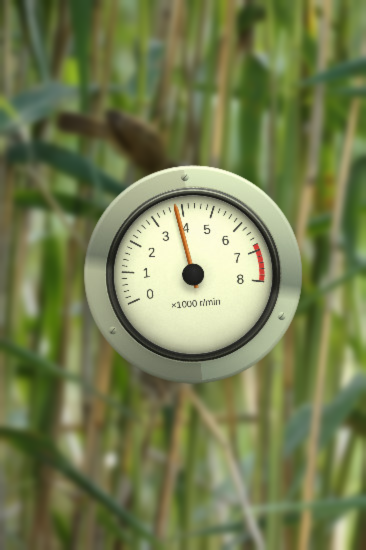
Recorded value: 3800 rpm
